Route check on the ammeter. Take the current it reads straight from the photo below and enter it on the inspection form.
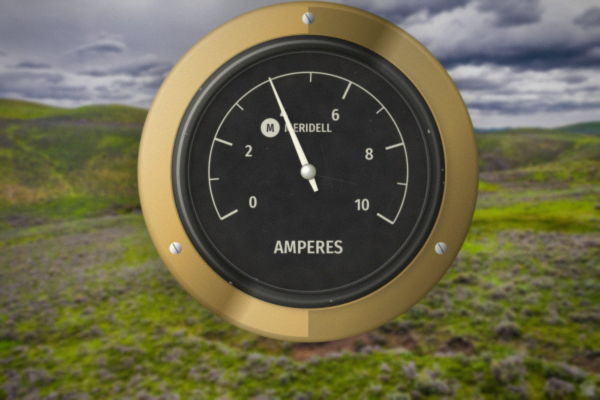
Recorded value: 4 A
